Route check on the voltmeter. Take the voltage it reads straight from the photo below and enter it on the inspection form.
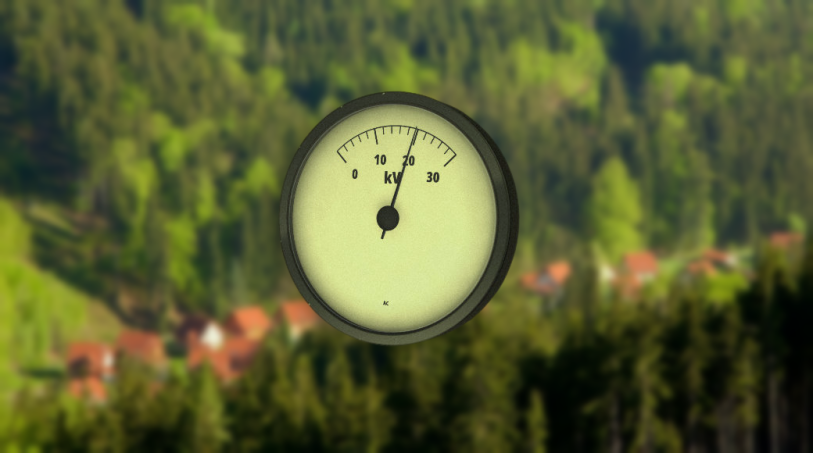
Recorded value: 20 kV
